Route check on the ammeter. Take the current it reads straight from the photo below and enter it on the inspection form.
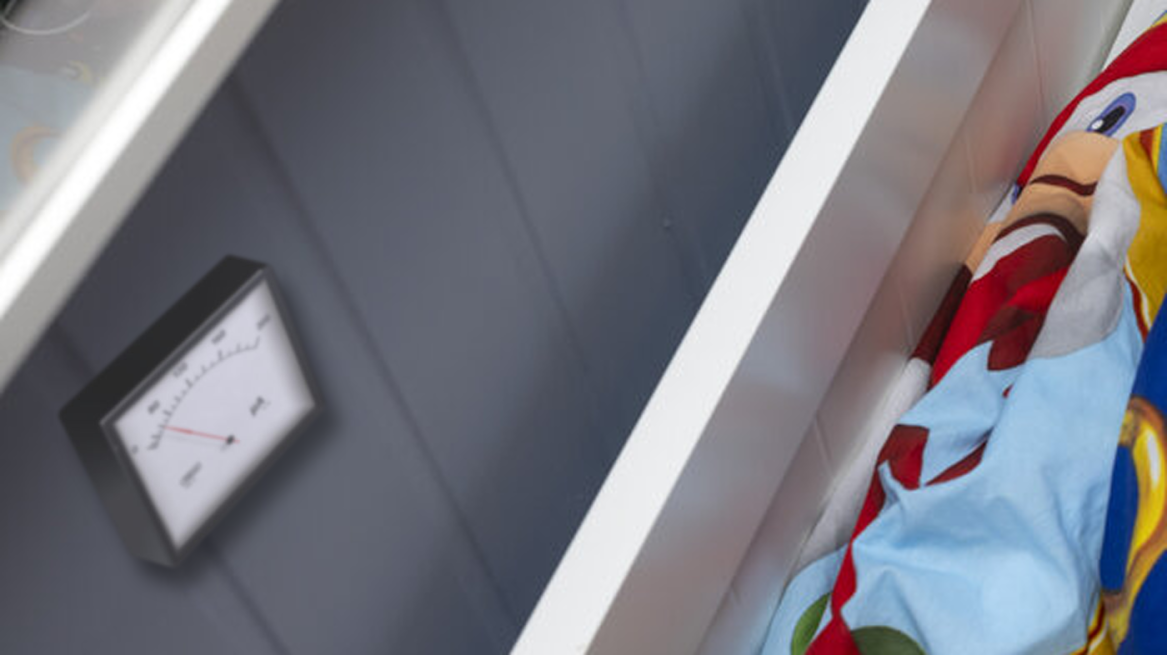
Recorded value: 60 µA
